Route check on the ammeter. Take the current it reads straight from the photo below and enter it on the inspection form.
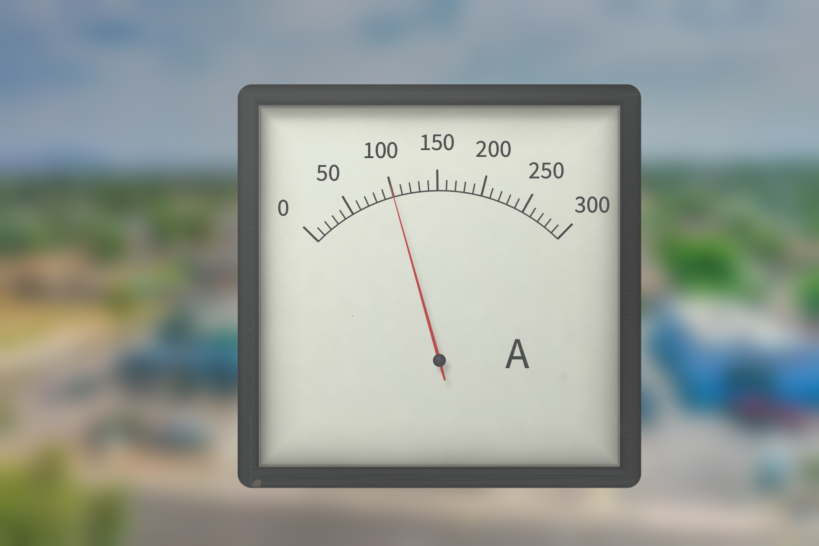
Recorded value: 100 A
